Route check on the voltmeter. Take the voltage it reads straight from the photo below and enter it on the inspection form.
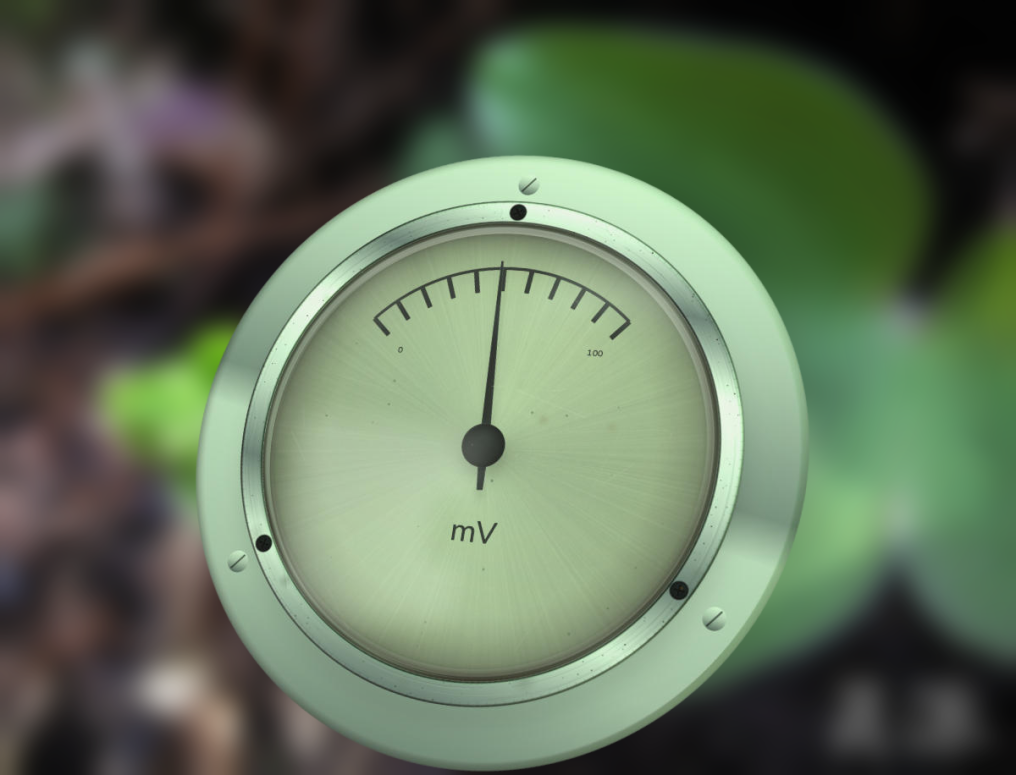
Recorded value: 50 mV
